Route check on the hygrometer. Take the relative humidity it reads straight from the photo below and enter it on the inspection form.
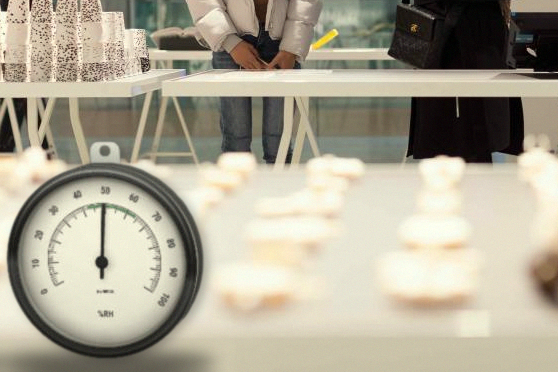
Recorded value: 50 %
